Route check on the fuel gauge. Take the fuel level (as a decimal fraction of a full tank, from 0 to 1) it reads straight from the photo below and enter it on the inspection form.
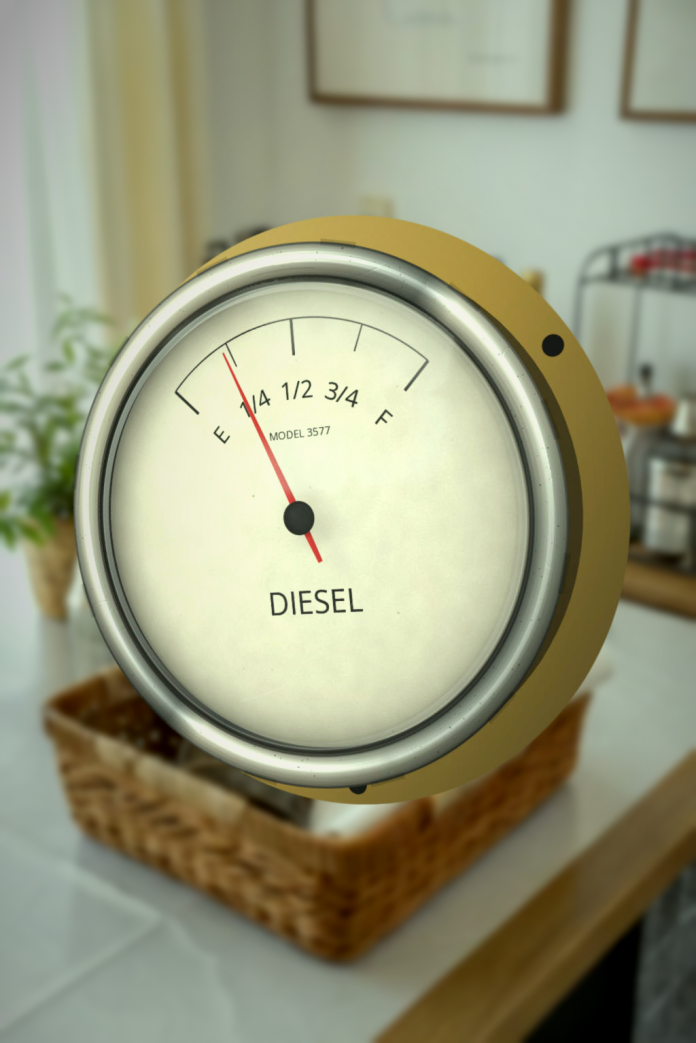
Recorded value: 0.25
